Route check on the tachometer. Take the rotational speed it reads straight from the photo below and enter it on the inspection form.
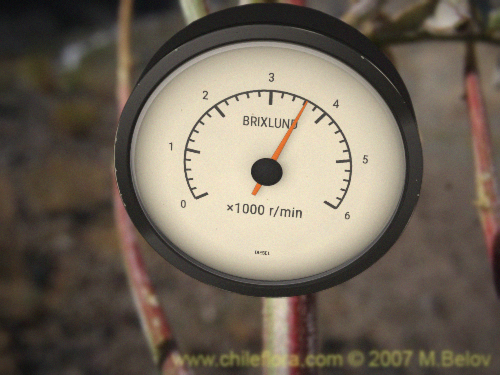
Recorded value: 3600 rpm
